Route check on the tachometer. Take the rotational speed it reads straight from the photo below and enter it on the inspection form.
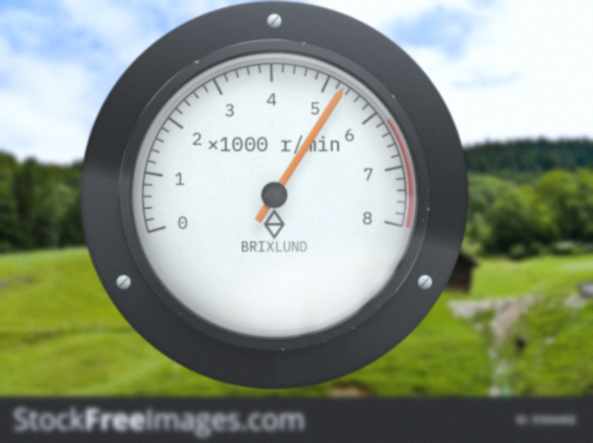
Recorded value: 5300 rpm
